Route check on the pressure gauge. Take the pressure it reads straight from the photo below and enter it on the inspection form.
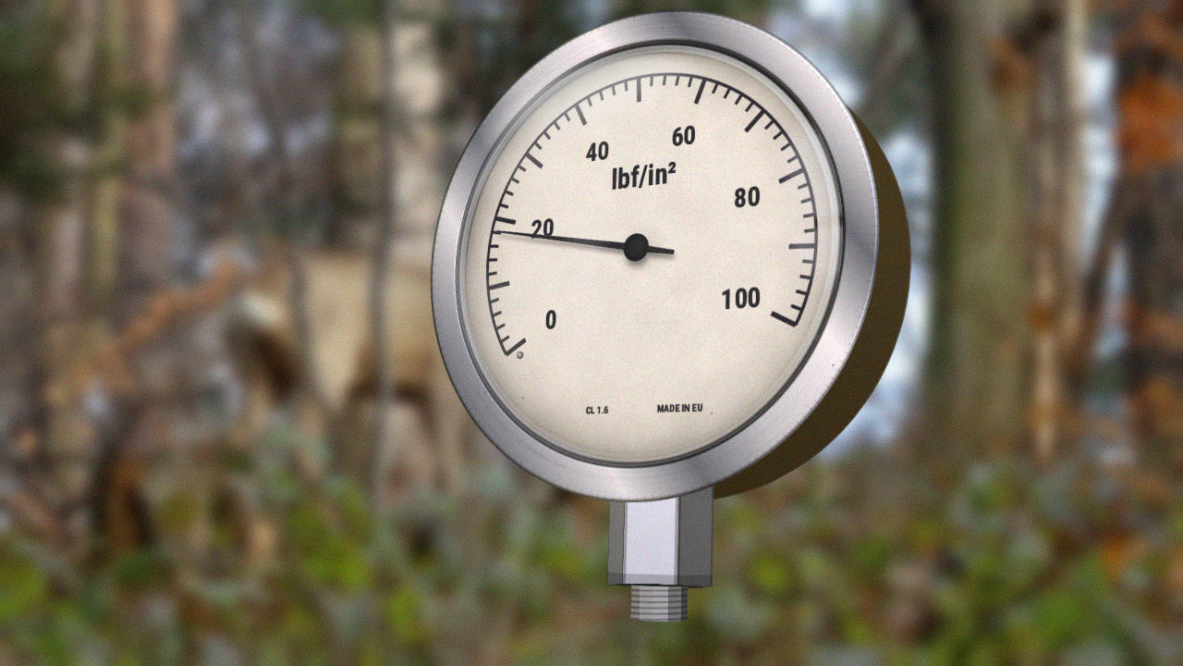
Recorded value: 18 psi
